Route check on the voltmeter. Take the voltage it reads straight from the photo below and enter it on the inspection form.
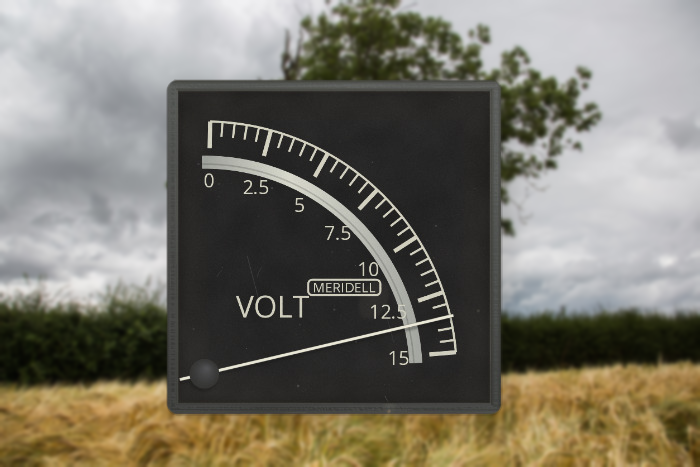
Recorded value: 13.5 V
